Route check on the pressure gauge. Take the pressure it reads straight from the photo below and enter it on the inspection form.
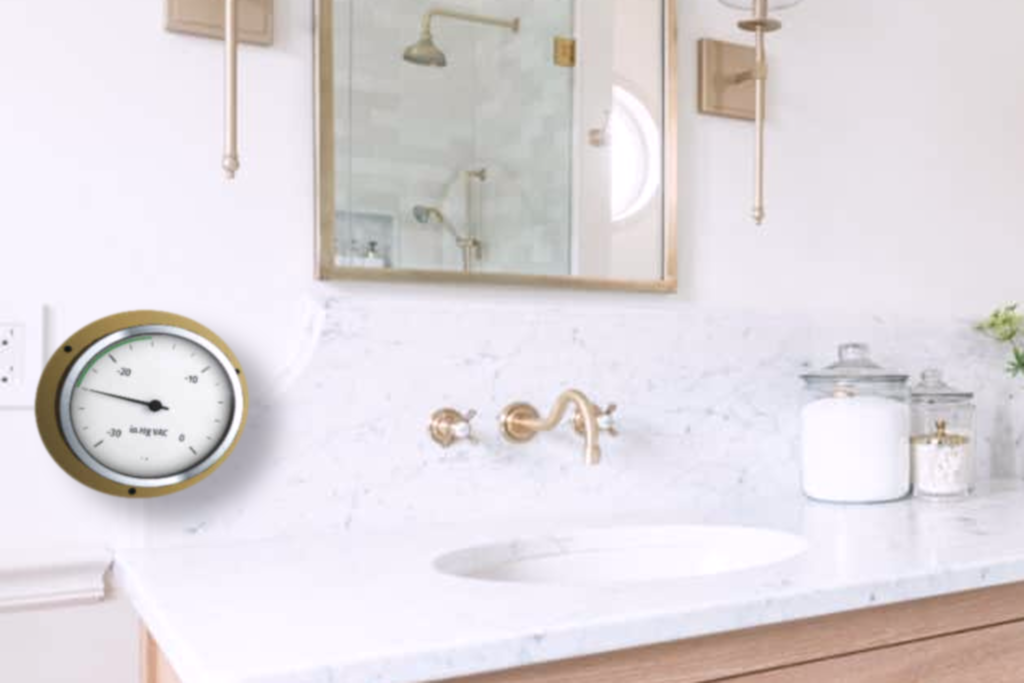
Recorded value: -24 inHg
